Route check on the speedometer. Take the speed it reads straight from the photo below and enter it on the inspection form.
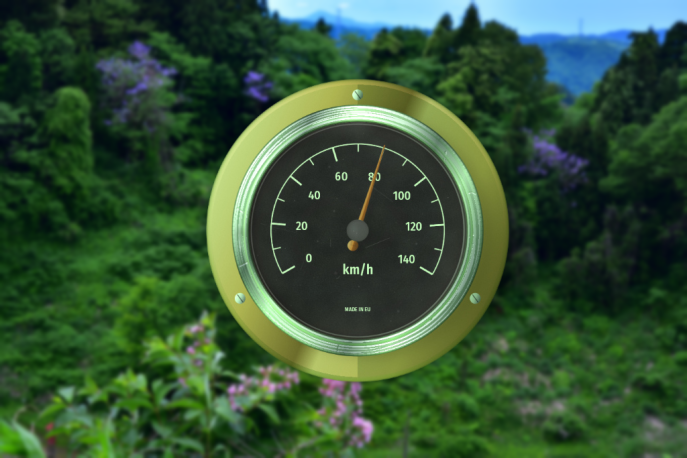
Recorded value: 80 km/h
